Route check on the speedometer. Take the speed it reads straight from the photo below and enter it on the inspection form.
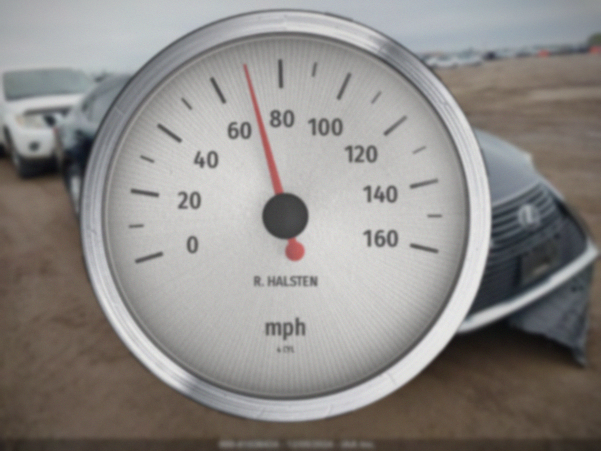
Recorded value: 70 mph
